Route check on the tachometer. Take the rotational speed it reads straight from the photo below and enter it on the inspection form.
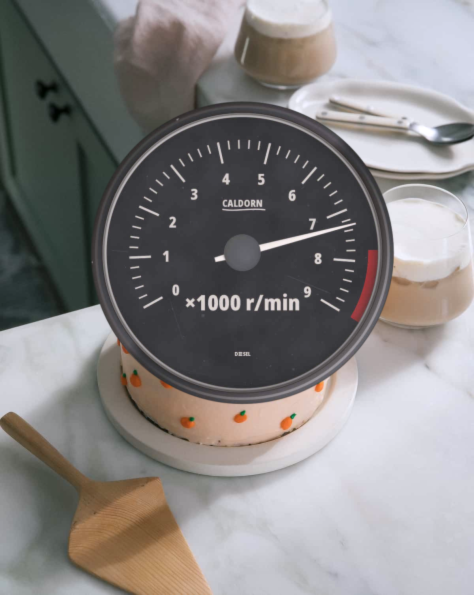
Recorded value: 7300 rpm
